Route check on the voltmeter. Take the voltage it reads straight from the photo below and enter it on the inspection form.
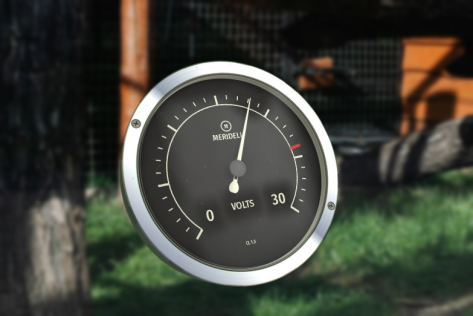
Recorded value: 18 V
